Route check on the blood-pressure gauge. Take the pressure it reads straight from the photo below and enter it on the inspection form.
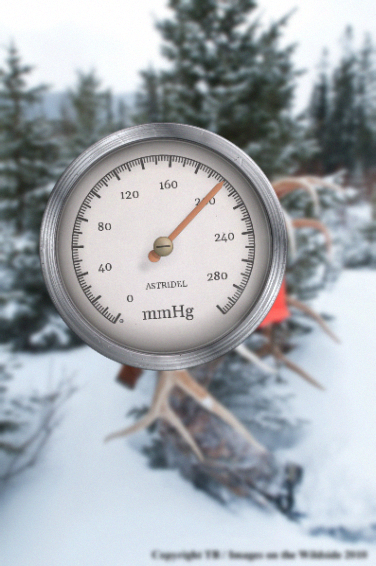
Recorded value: 200 mmHg
